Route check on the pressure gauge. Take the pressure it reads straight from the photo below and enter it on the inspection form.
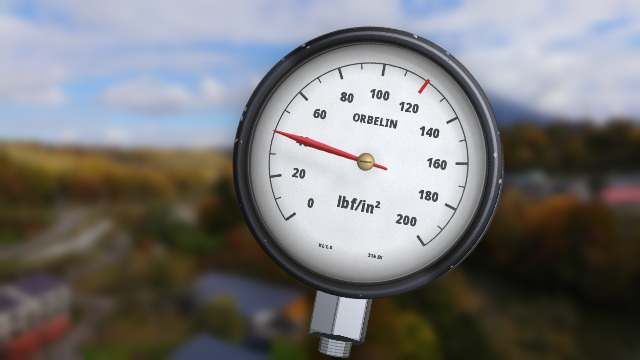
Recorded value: 40 psi
